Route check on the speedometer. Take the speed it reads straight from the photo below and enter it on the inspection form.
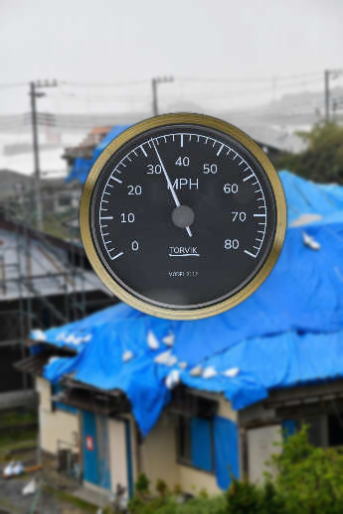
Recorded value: 33 mph
